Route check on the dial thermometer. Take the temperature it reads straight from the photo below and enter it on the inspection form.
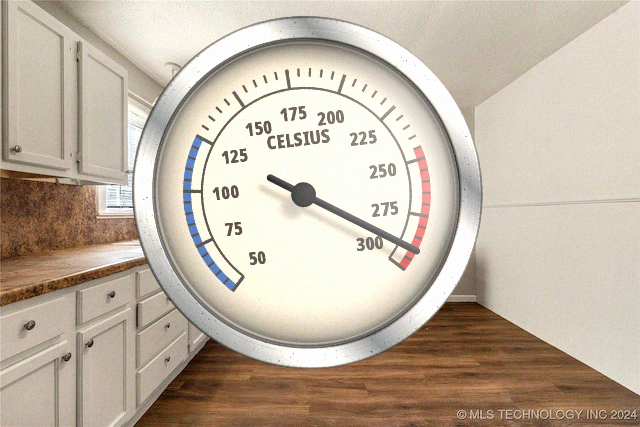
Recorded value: 290 °C
